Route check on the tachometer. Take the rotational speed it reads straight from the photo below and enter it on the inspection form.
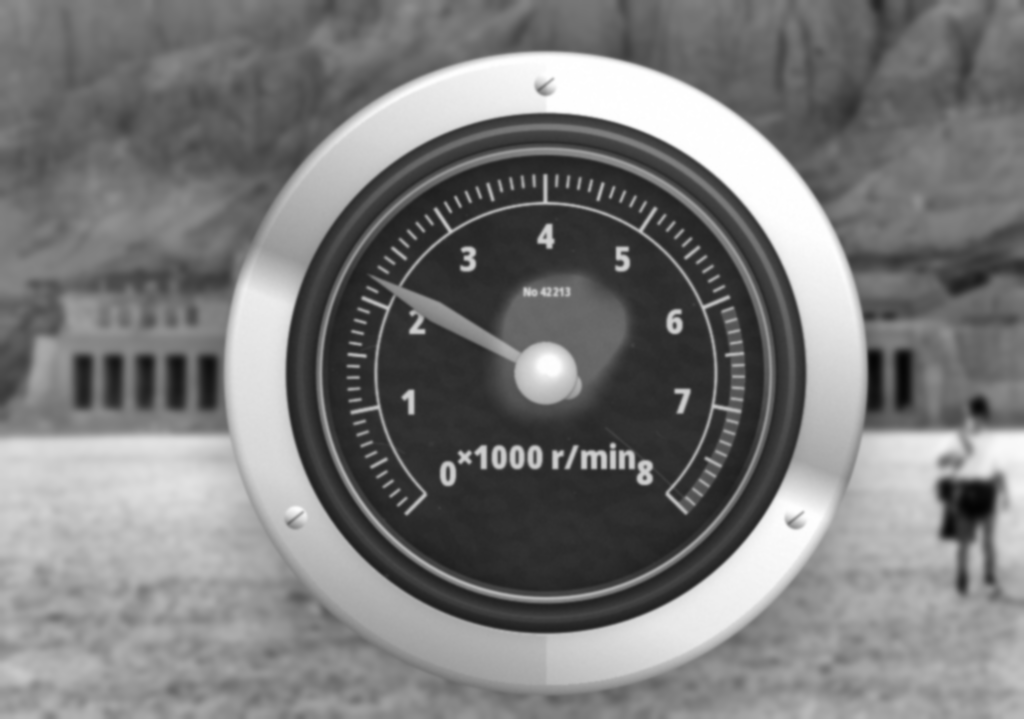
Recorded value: 2200 rpm
